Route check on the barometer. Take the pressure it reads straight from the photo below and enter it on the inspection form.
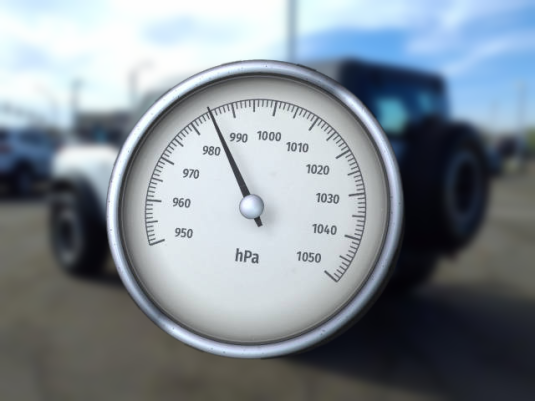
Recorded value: 985 hPa
